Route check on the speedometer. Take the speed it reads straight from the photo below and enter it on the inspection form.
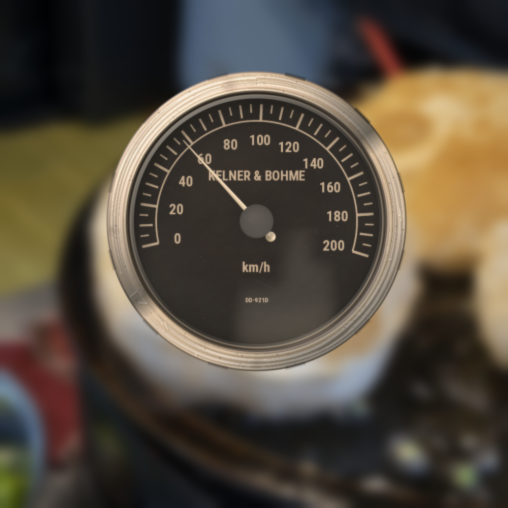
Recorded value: 57.5 km/h
